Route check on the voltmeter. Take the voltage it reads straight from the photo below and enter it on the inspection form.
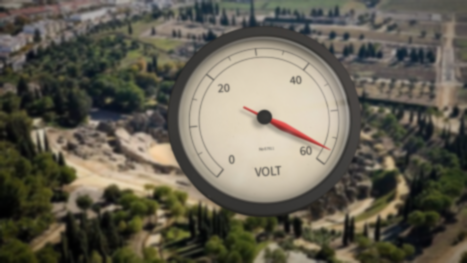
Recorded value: 57.5 V
